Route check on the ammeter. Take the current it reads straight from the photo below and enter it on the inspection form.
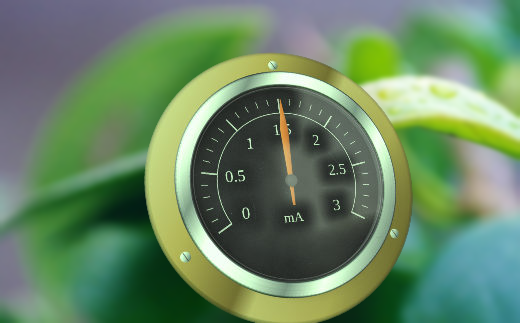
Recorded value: 1.5 mA
